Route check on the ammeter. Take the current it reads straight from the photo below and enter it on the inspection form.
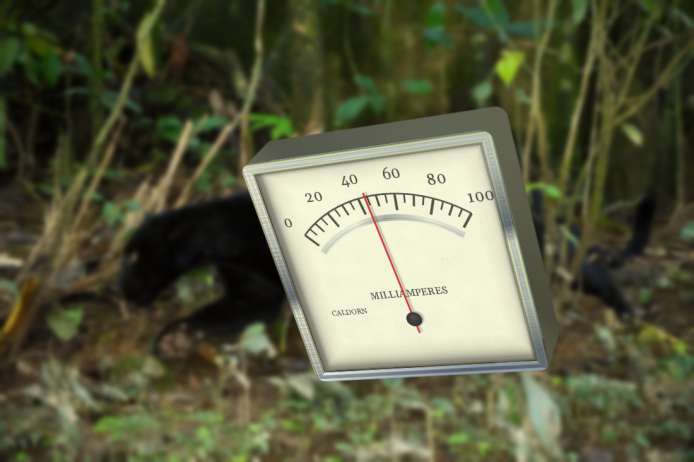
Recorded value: 45 mA
